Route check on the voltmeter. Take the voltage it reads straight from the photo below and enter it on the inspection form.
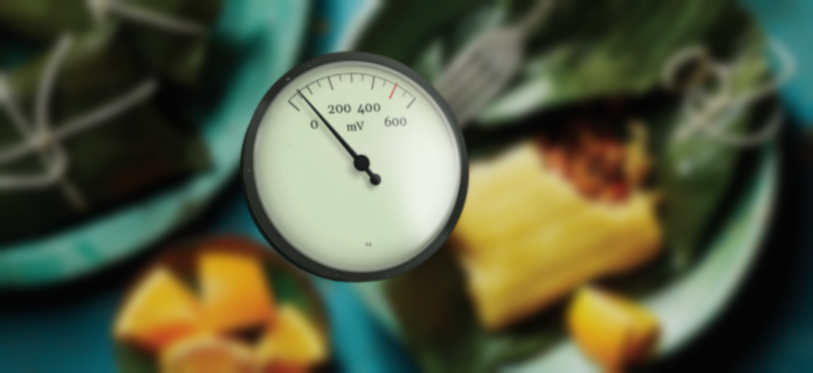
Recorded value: 50 mV
